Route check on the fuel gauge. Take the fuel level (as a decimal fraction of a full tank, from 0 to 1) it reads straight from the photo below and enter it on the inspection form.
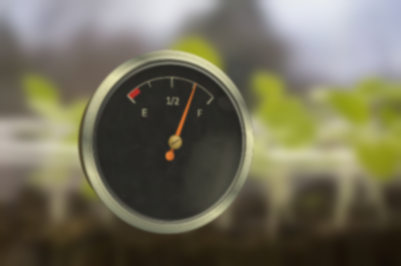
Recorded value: 0.75
